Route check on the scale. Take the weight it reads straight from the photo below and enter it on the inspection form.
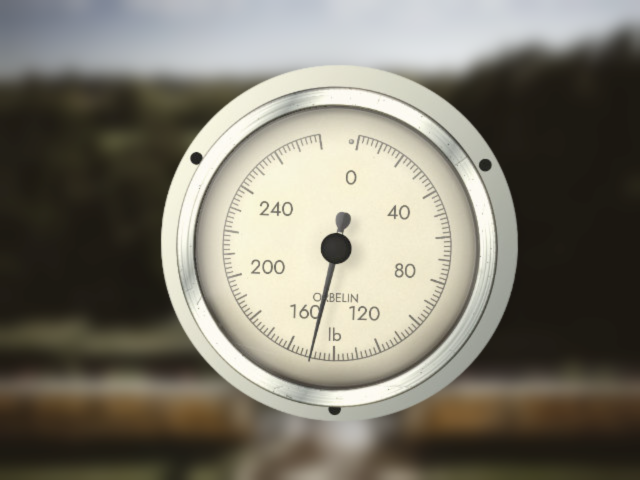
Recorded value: 150 lb
